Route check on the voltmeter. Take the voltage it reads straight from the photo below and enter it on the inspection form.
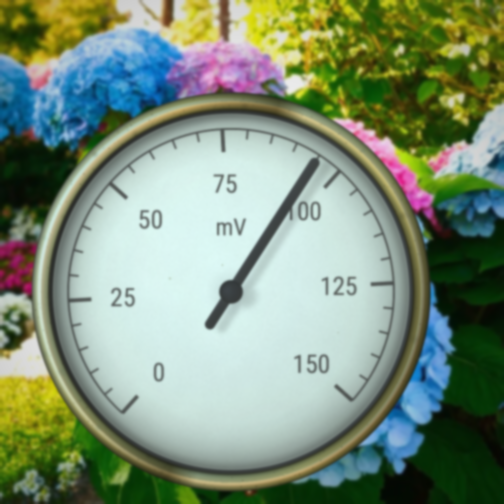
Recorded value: 95 mV
